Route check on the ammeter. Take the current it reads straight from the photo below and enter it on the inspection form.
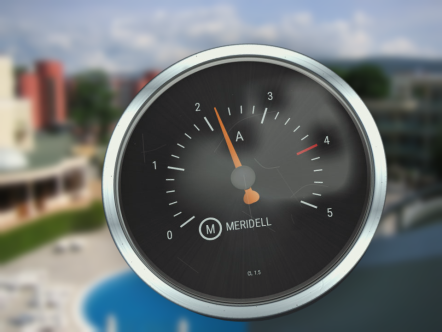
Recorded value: 2.2 A
